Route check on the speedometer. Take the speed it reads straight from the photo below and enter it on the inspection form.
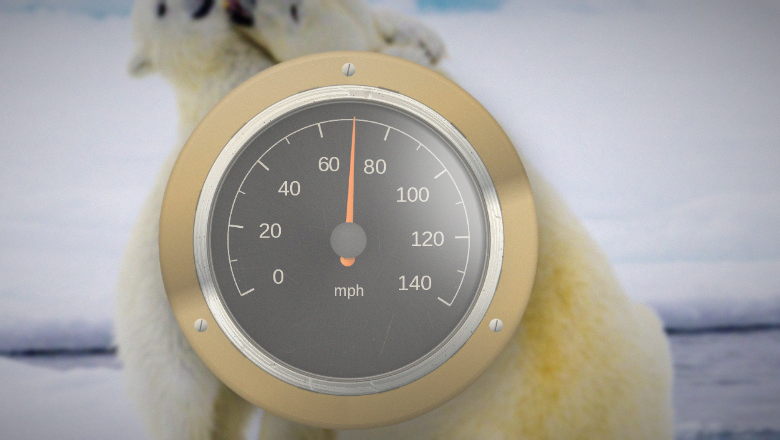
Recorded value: 70 mph
